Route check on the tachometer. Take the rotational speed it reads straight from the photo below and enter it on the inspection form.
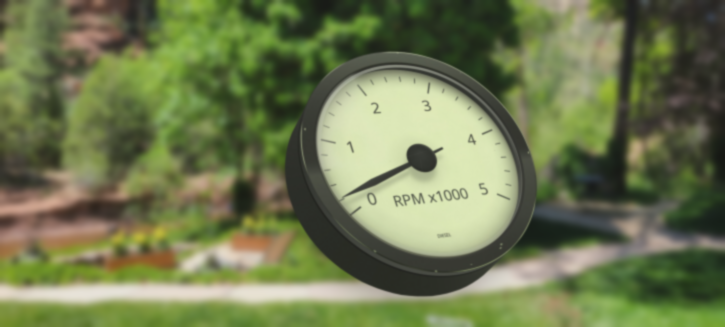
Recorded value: 200 rpm
